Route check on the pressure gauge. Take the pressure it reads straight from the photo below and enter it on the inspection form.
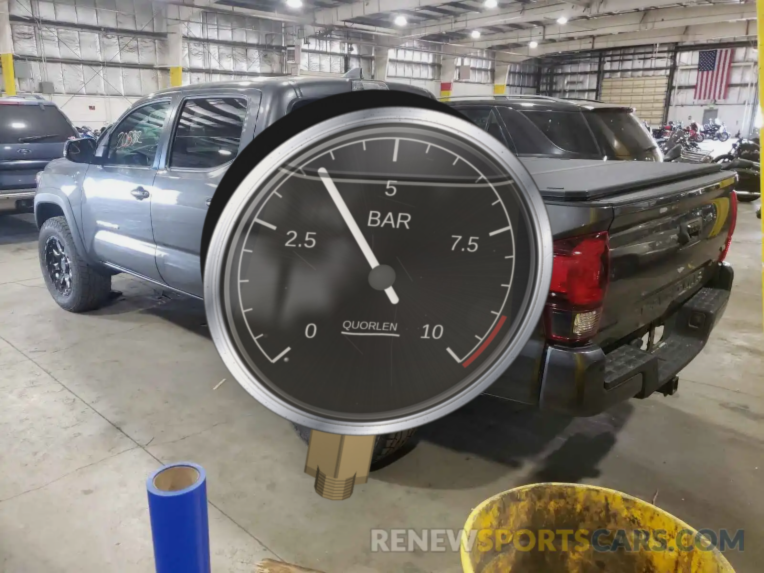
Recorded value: 3.75 bar
